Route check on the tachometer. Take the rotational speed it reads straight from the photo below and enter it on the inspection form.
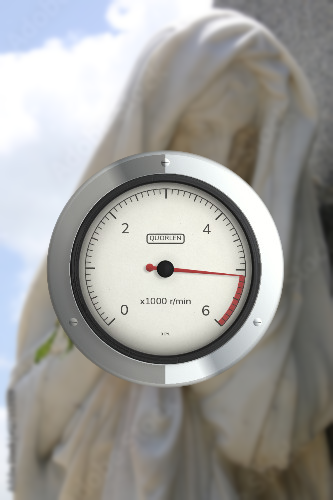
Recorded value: 5100 rpm
